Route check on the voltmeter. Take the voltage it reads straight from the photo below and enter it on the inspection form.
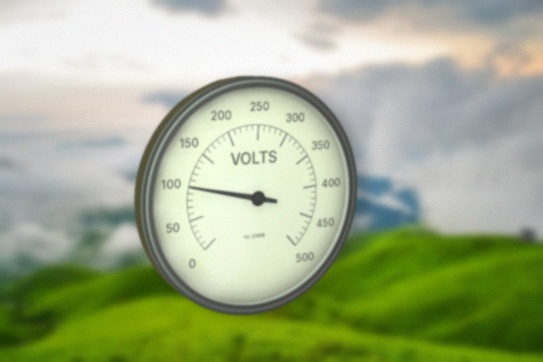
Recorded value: 100 V
